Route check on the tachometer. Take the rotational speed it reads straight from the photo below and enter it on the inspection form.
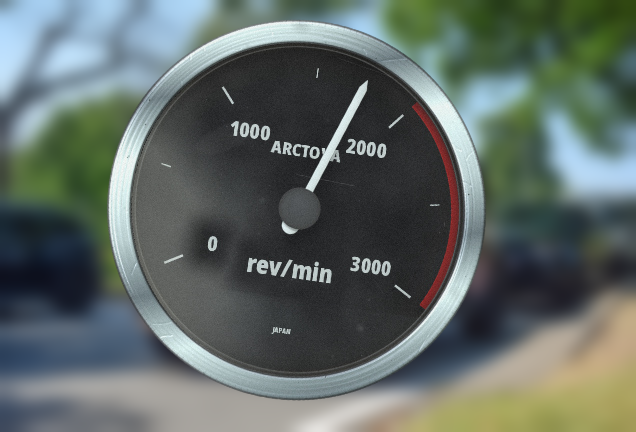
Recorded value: 1750 rpm
